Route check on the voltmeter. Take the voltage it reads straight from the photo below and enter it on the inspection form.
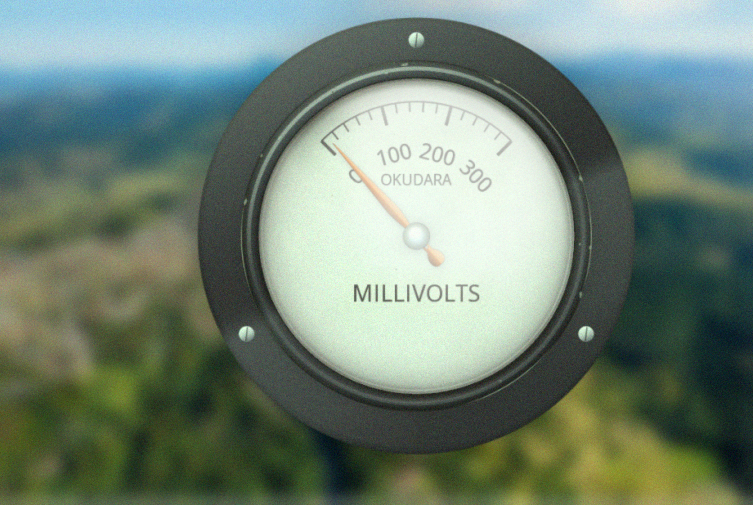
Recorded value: 10 mV
